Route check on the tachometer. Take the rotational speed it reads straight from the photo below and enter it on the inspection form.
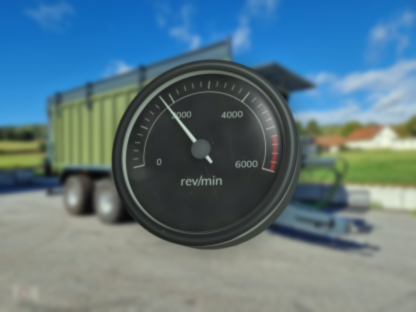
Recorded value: 1800 rpm
